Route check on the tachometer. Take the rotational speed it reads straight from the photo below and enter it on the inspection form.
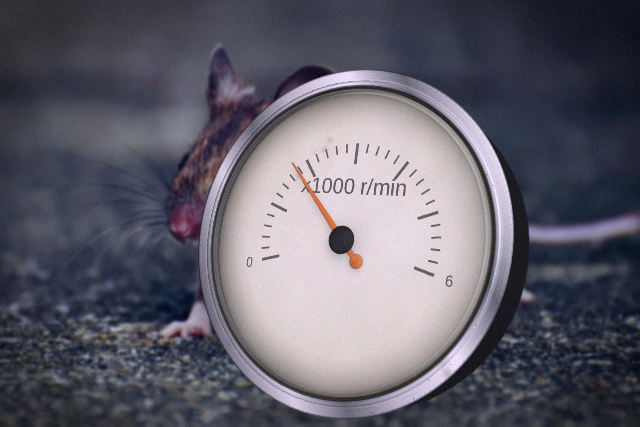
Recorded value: 1800 rpm
